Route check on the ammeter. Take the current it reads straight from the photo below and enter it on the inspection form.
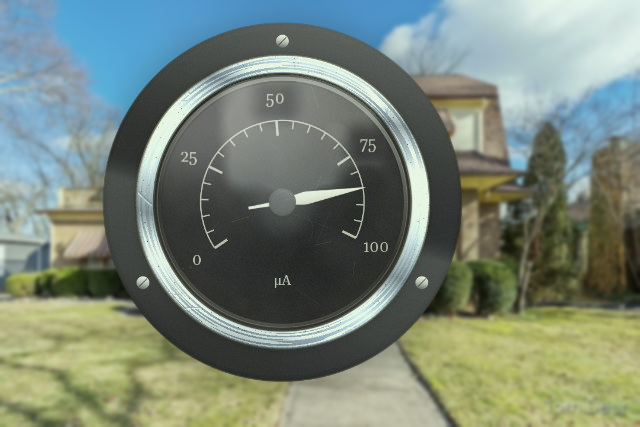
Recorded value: 85 µA
